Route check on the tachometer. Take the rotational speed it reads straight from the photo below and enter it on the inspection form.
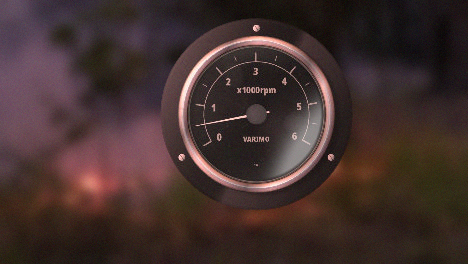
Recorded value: 500 rpm
